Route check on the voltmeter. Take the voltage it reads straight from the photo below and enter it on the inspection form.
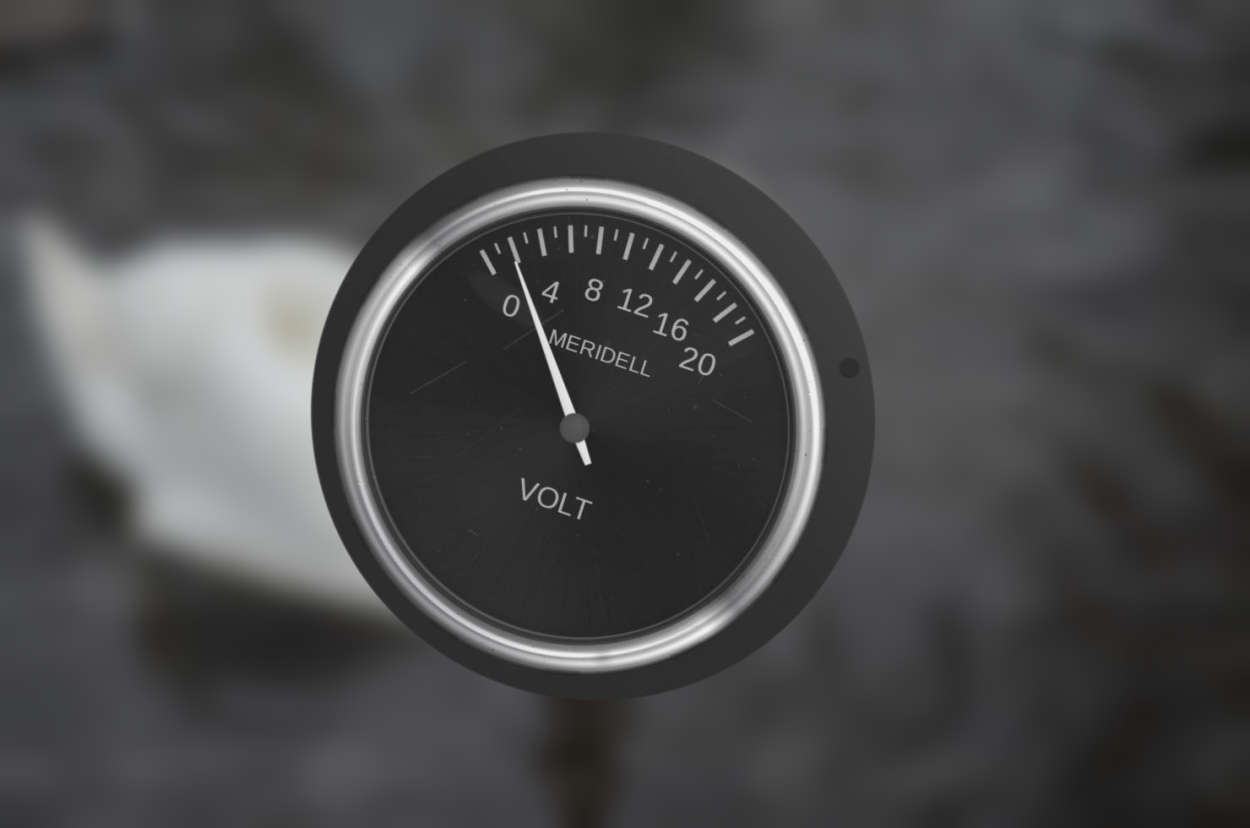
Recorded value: 2 V
